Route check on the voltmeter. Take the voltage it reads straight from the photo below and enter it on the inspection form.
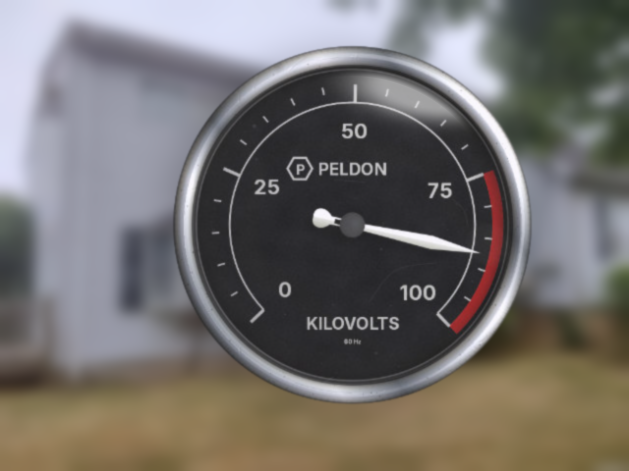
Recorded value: 87.5 kV
